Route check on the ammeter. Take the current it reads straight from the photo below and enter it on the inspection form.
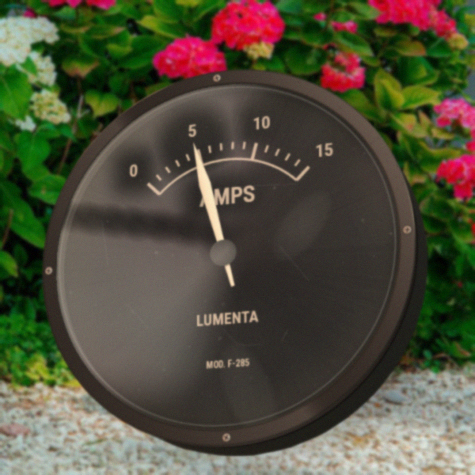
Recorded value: 5 A
